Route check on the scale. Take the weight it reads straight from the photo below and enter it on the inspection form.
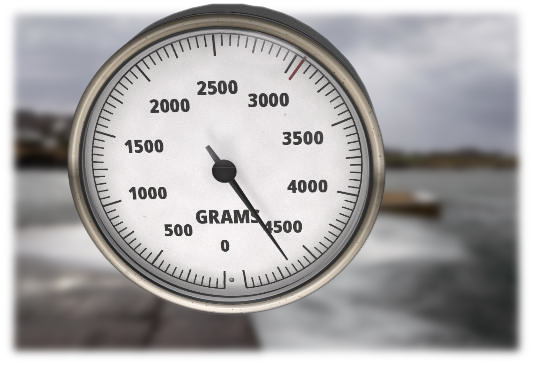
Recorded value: 4650 g
